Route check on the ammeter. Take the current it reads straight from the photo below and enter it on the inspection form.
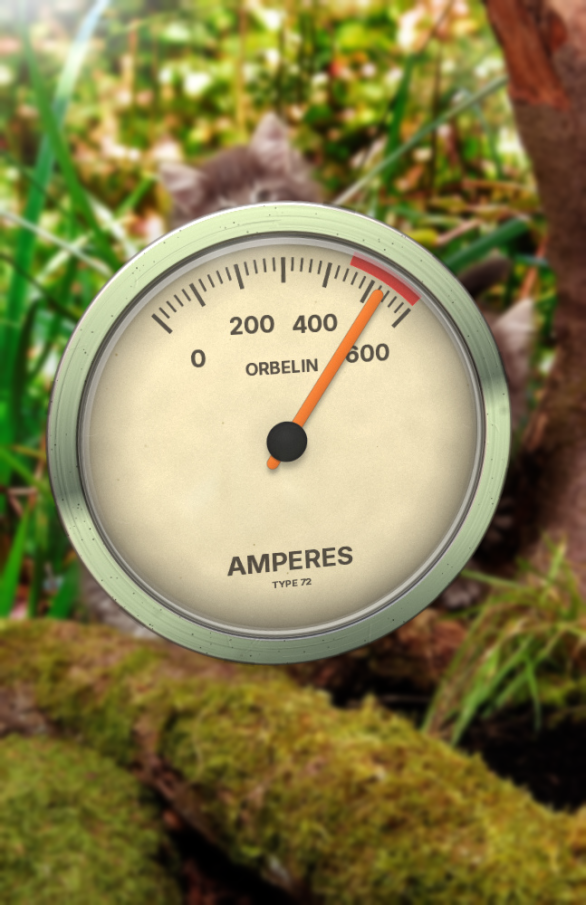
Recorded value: 520 A
